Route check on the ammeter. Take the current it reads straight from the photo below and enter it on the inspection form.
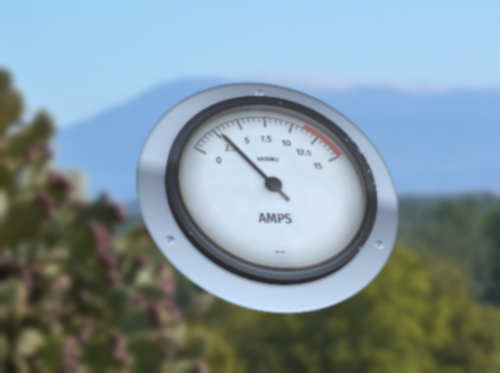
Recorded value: 2.5 A
